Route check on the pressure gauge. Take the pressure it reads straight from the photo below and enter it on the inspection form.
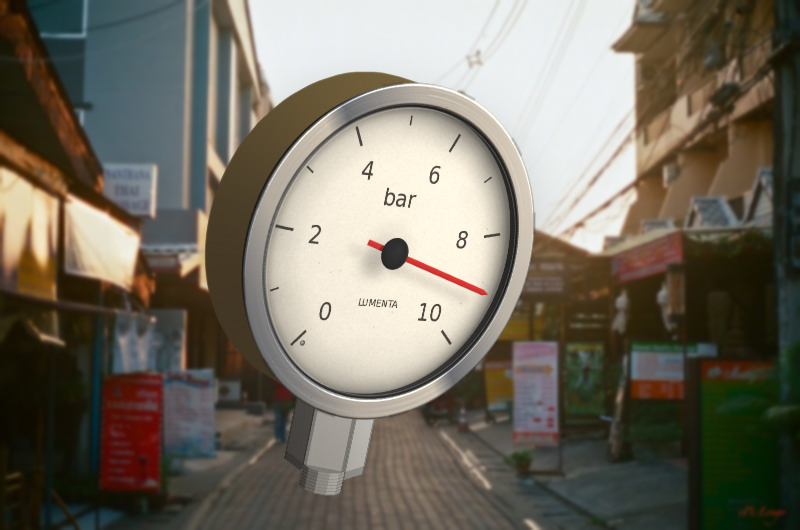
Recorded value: 9 bar
